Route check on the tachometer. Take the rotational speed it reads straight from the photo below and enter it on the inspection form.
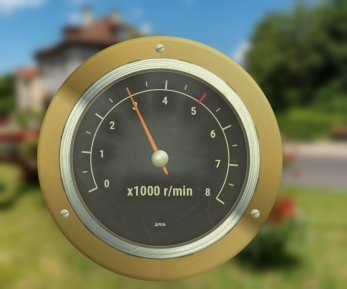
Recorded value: 3000 rpm
